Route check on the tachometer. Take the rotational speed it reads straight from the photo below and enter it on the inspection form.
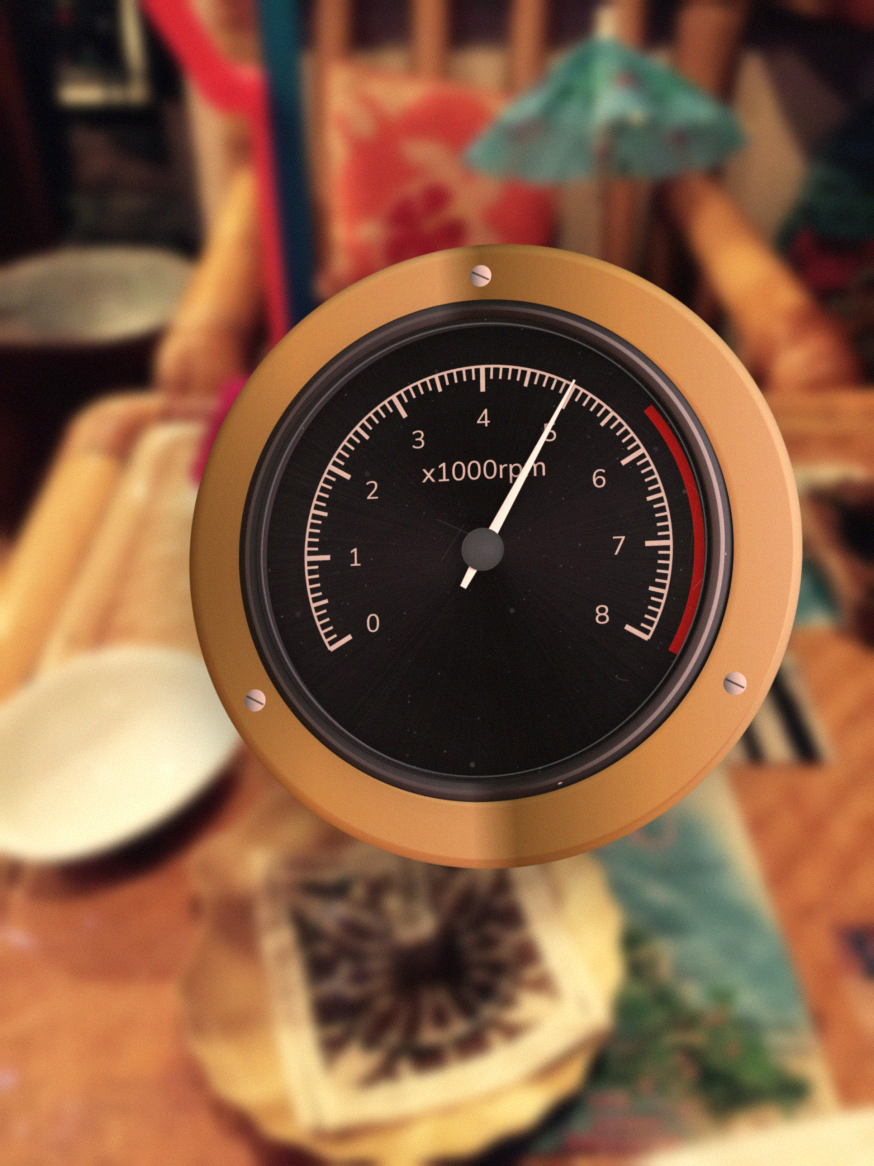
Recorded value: 5000 rpm
